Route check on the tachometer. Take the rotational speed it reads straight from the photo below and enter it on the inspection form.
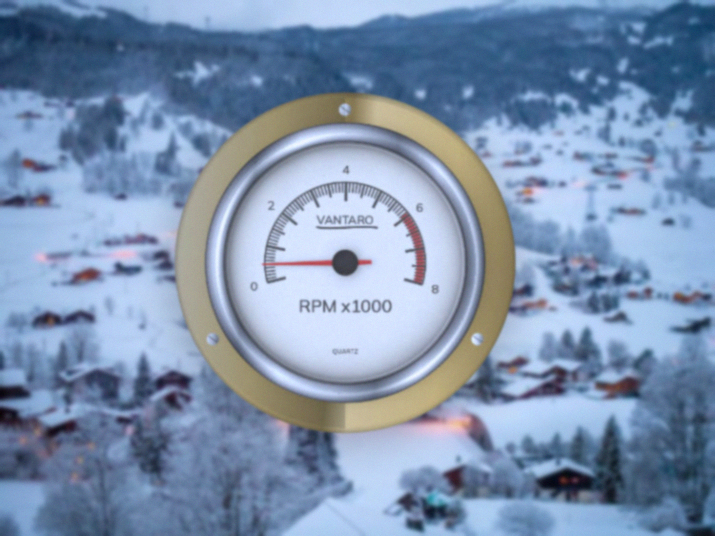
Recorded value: 500 rpm
